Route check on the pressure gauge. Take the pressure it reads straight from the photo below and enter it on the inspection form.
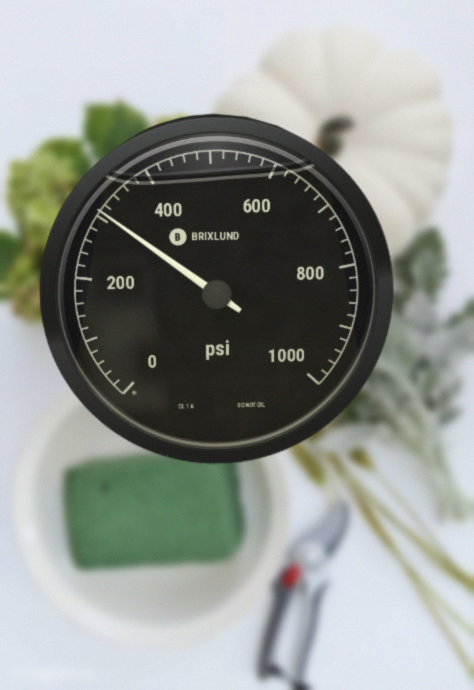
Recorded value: 310 psi
